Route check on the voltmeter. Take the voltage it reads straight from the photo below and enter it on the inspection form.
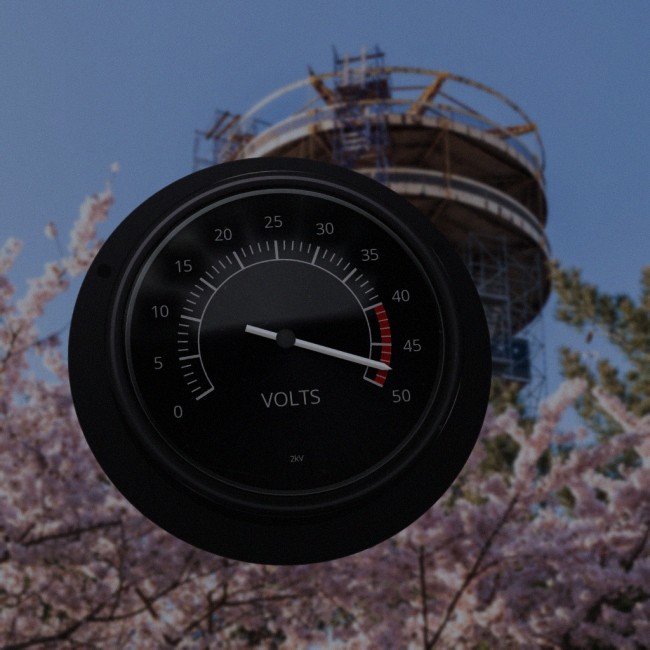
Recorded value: 48 V
